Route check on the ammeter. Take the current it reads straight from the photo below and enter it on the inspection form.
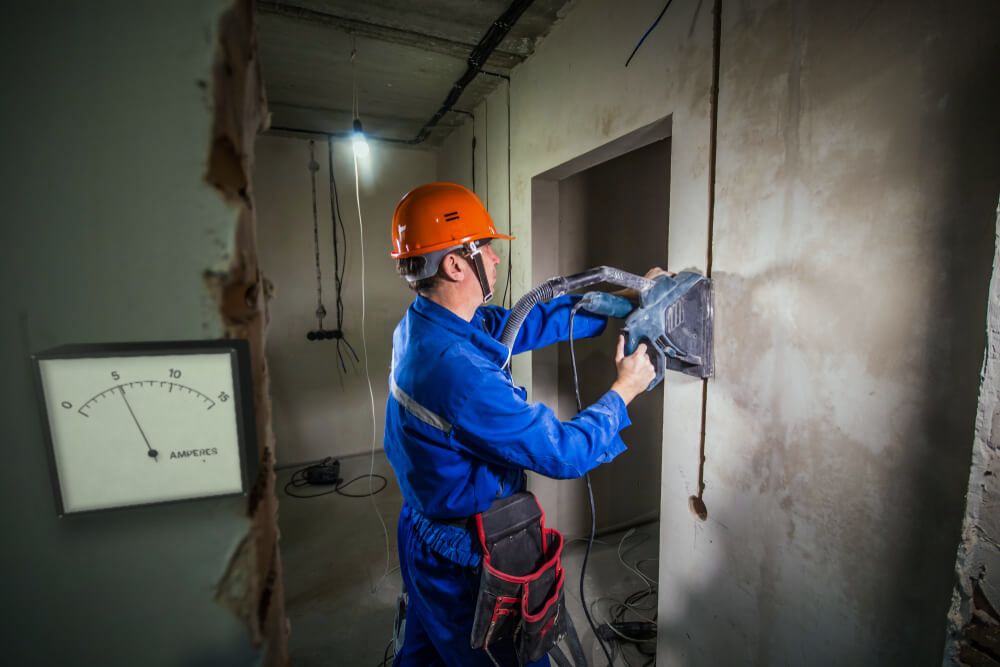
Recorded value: 5 A
